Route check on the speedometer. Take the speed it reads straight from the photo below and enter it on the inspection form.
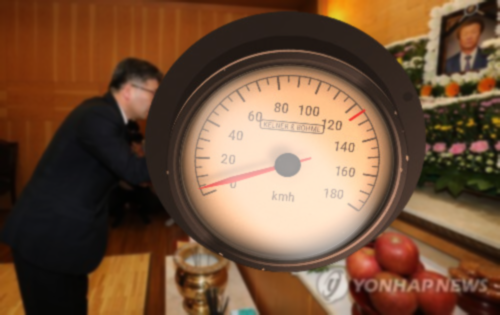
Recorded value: 5 km/h
